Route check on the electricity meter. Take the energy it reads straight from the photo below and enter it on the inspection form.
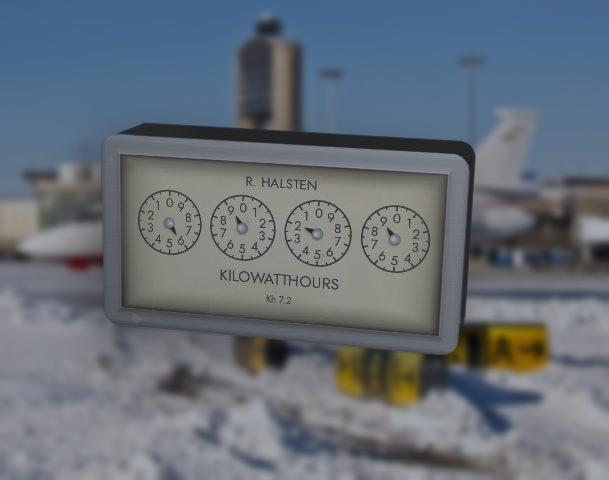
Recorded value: 5919 kWh
